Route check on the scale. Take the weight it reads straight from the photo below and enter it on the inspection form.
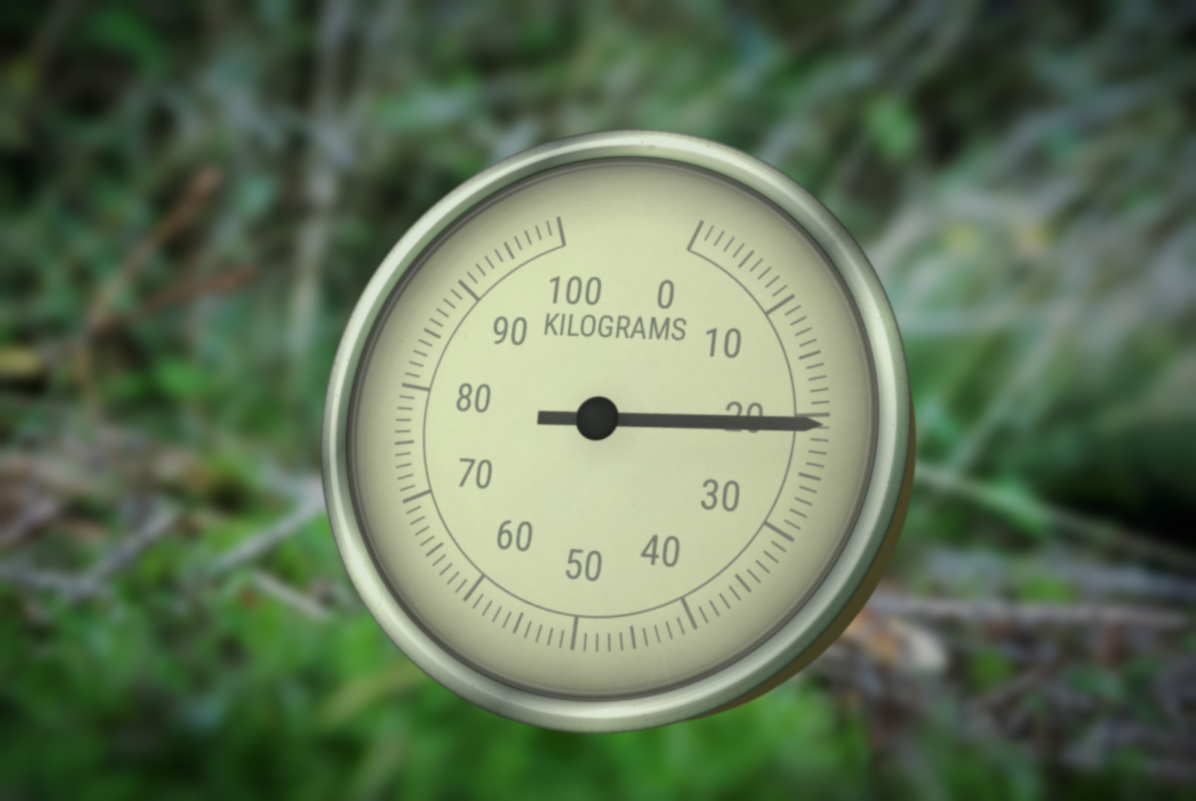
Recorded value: 21 kg
